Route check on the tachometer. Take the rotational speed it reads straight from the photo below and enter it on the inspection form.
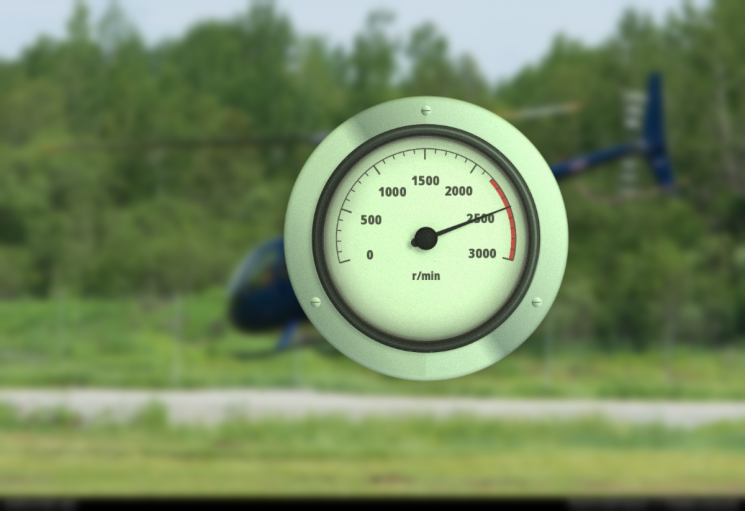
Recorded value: 2500 rpm
